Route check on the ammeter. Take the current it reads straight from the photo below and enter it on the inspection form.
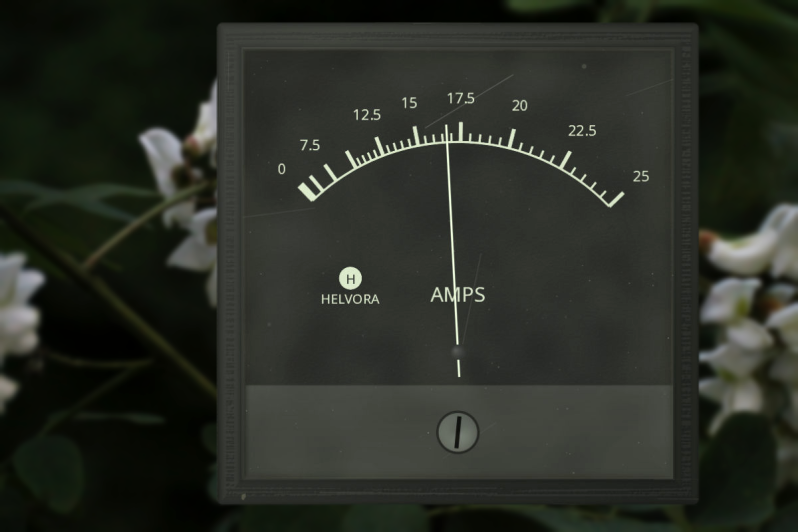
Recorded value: 16.75 A
